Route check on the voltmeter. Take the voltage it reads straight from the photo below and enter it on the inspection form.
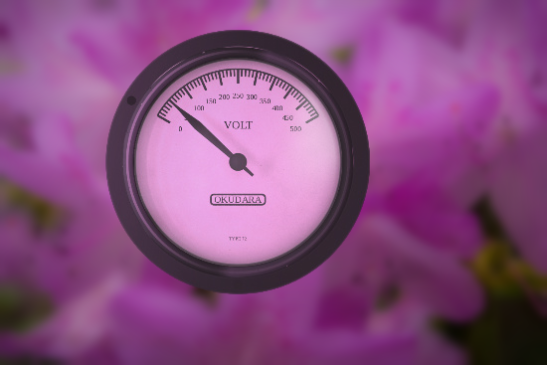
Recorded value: 50 V
